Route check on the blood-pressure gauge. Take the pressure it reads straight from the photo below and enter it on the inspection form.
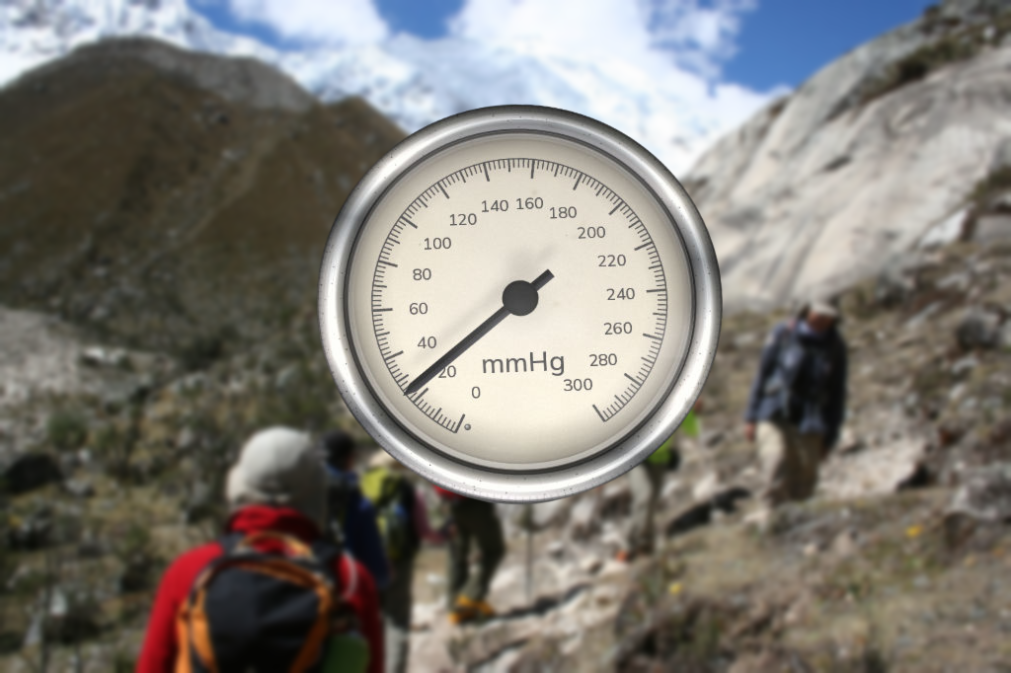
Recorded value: 24 mmHg
